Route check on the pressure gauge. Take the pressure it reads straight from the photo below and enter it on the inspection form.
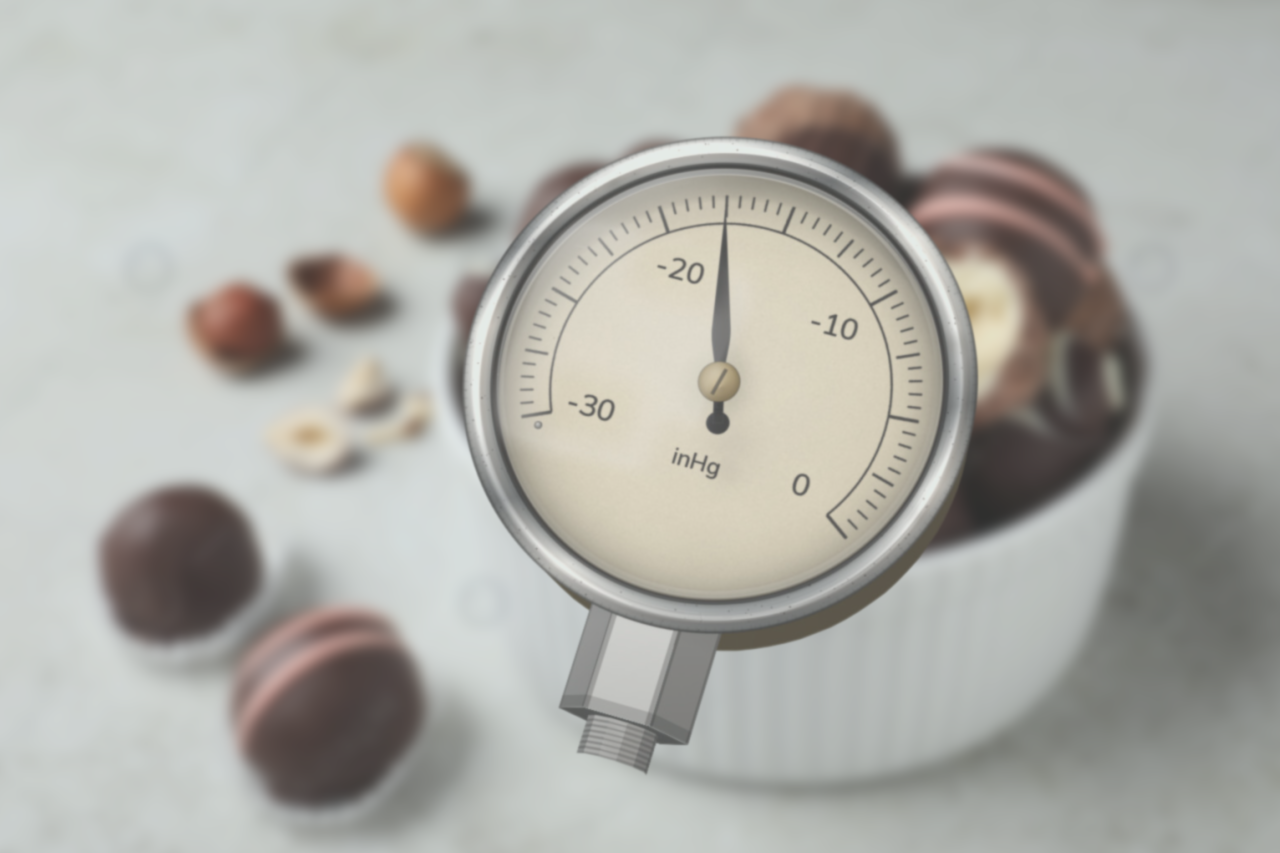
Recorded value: -17.5 inHg
